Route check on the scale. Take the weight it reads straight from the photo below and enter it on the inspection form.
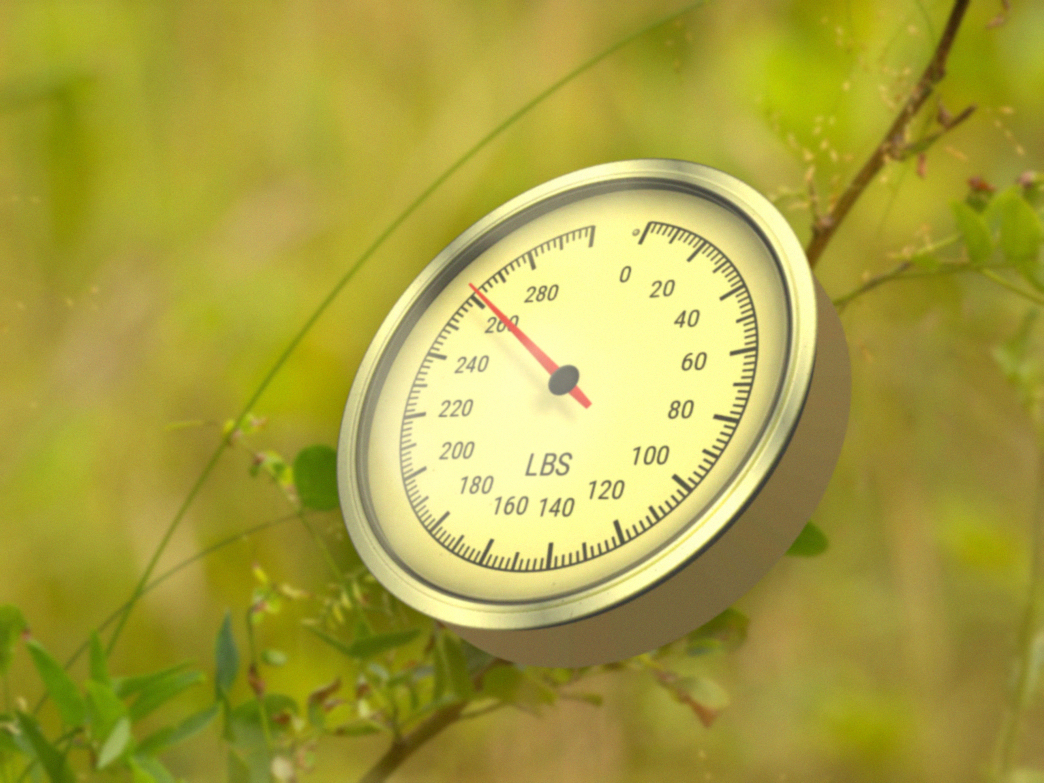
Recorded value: 262 lb
